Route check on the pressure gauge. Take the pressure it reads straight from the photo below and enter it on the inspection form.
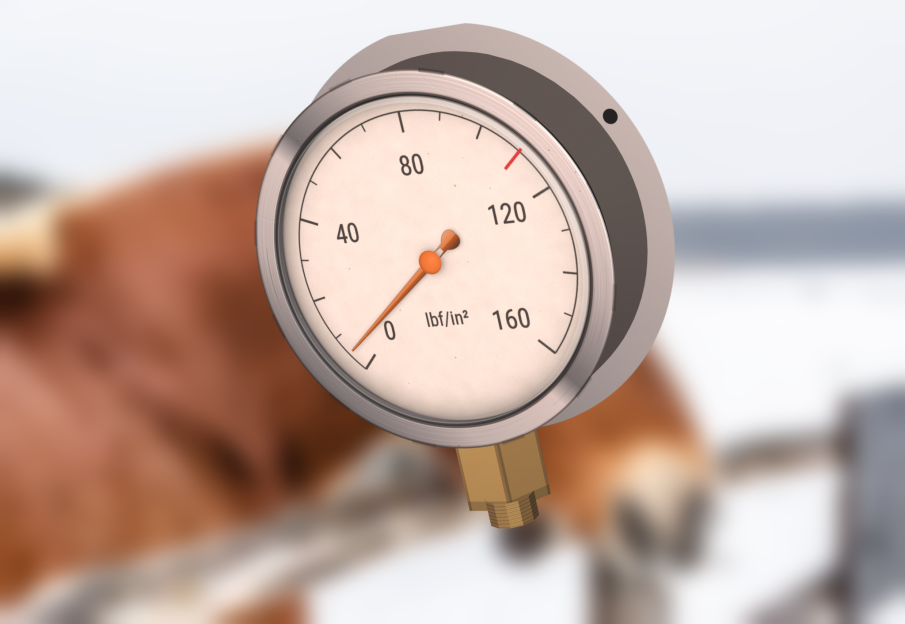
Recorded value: 5 psi
